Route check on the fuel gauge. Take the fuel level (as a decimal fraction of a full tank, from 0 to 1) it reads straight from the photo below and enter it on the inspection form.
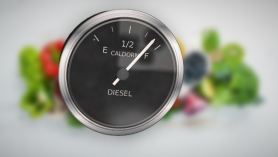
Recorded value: 0.875
